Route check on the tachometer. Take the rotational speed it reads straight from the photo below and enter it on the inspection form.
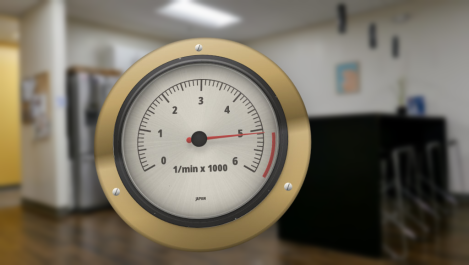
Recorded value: 5100 rpm
